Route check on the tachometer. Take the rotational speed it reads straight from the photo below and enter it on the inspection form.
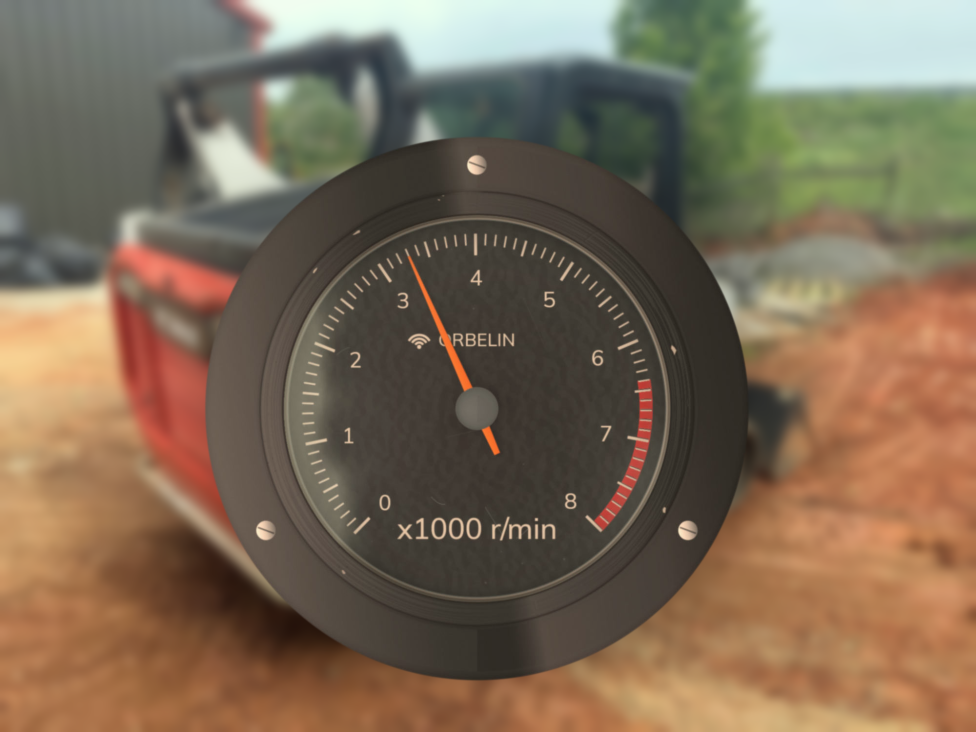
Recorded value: 3300 rpm
